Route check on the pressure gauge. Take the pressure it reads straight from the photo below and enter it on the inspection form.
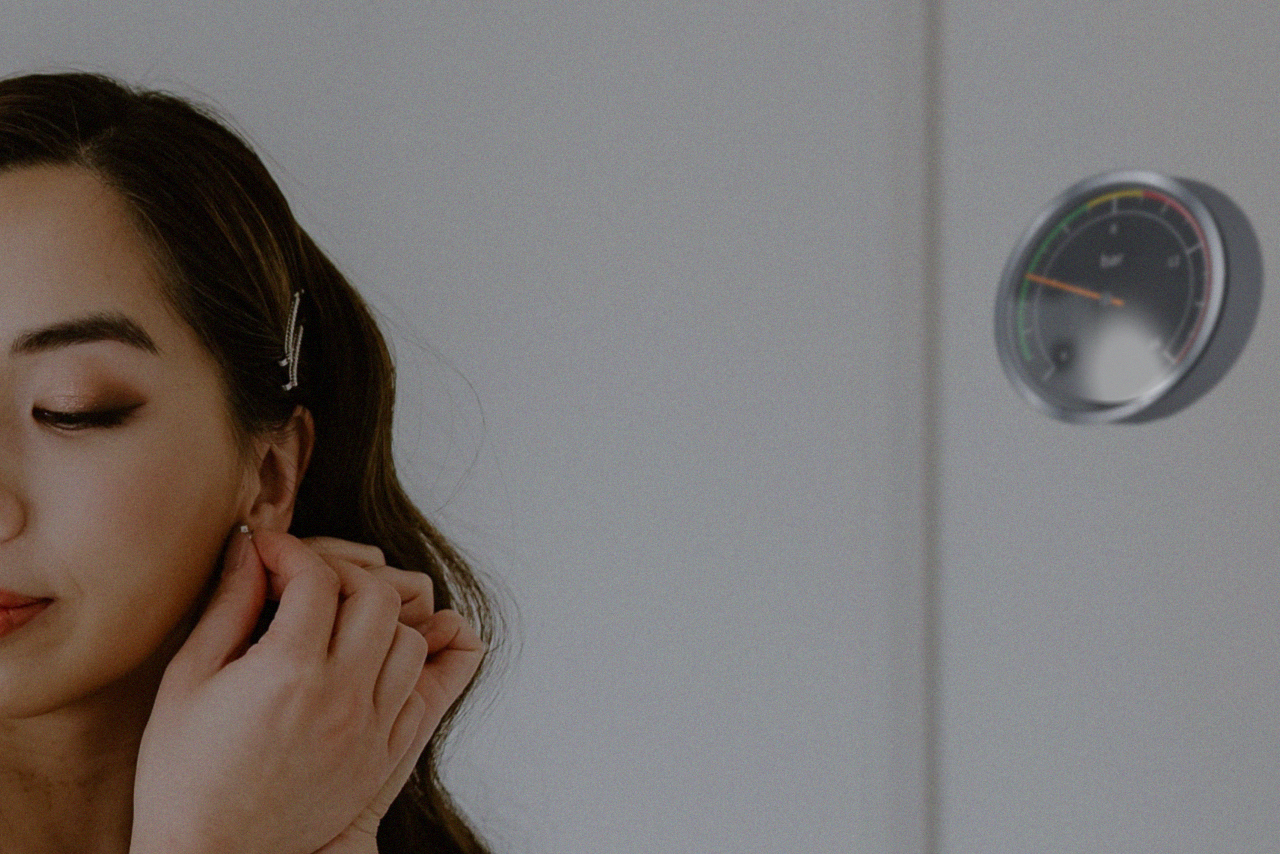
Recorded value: 4 bar
